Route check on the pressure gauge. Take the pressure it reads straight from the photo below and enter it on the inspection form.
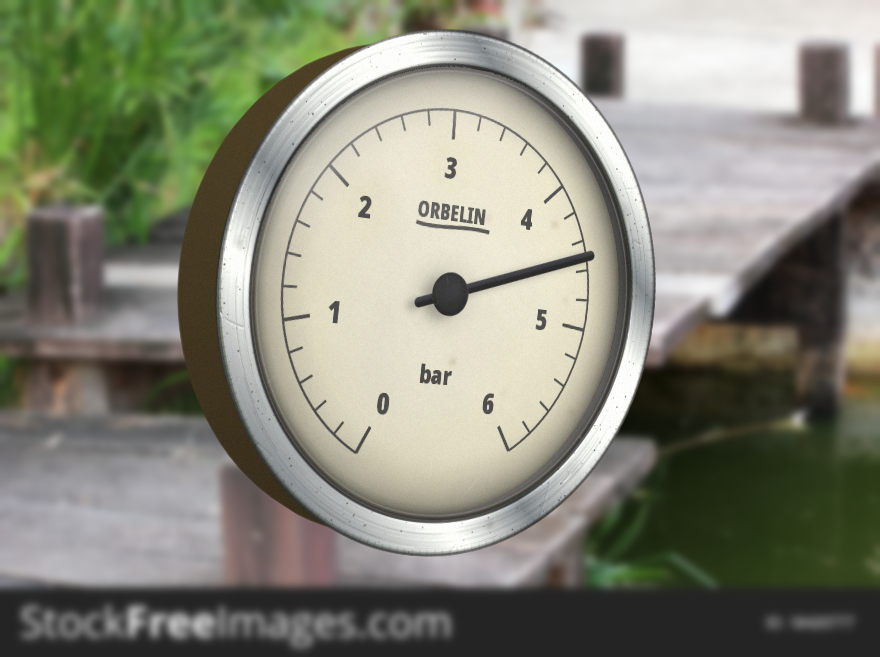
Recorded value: 4.5 bar
